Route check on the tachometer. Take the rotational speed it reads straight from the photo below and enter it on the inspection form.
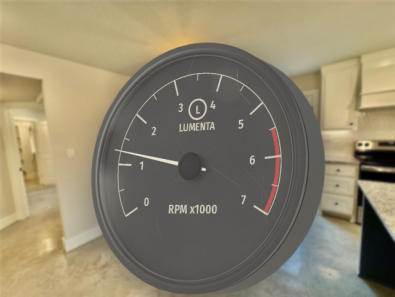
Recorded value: 1250 rpm
